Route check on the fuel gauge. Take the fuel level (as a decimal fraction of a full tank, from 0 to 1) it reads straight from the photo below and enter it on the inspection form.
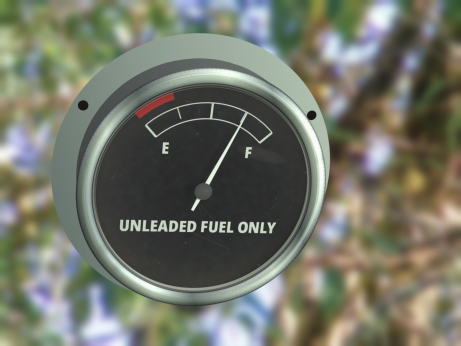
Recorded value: 0.75
